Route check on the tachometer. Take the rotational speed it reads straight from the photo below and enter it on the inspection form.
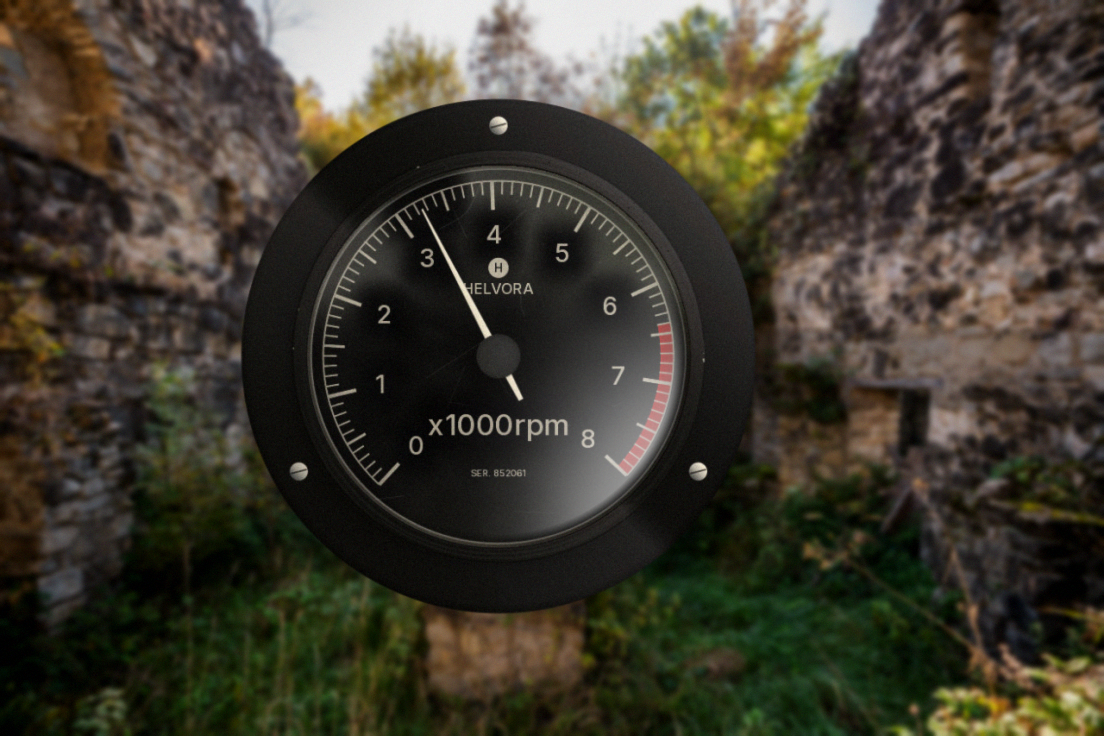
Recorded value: 3250 rpm
